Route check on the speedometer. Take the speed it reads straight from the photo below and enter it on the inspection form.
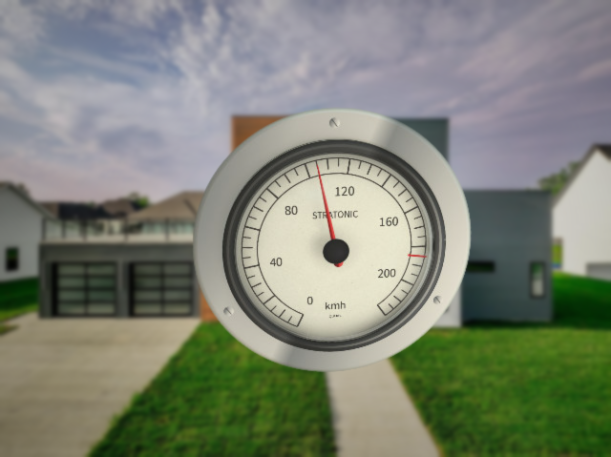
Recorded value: 105 km/h
